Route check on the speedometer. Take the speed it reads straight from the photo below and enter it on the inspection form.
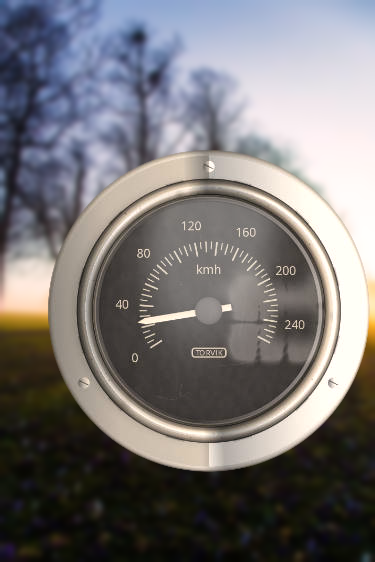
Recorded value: 25 km/h
